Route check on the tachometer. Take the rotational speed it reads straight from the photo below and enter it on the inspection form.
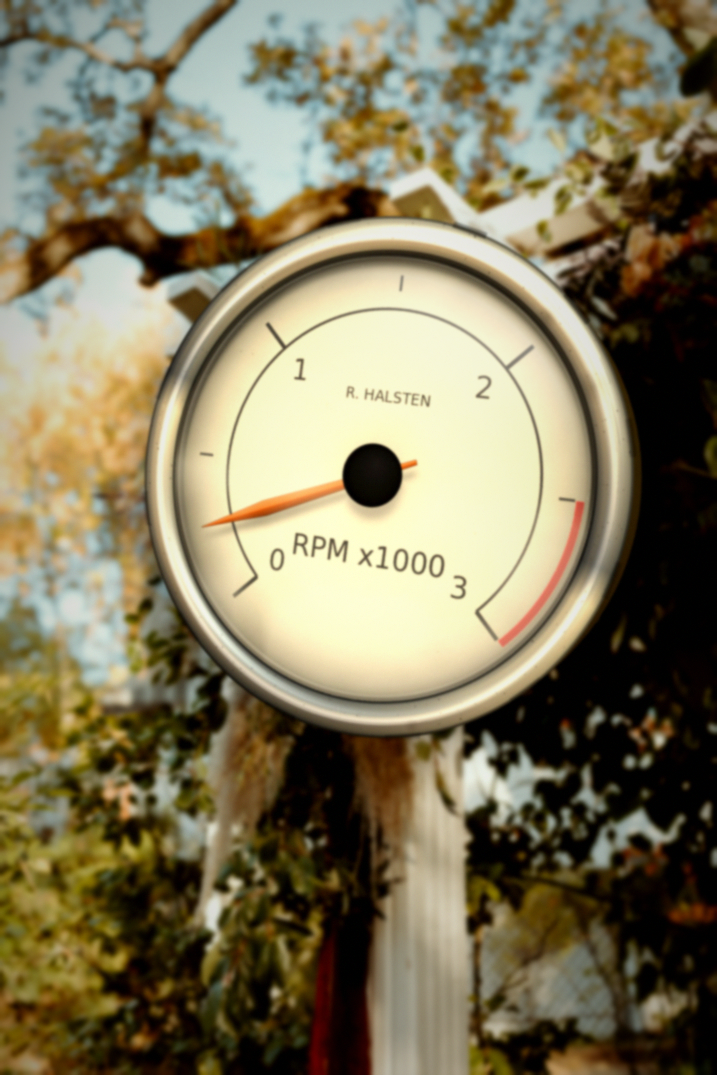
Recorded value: 250 rpm
